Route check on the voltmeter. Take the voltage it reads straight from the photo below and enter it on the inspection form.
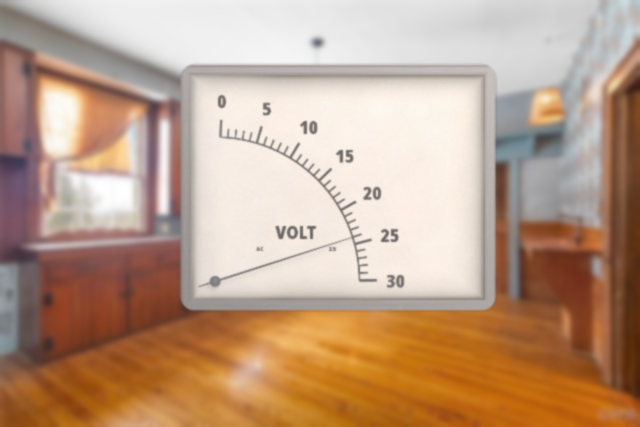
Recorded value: 24 V
